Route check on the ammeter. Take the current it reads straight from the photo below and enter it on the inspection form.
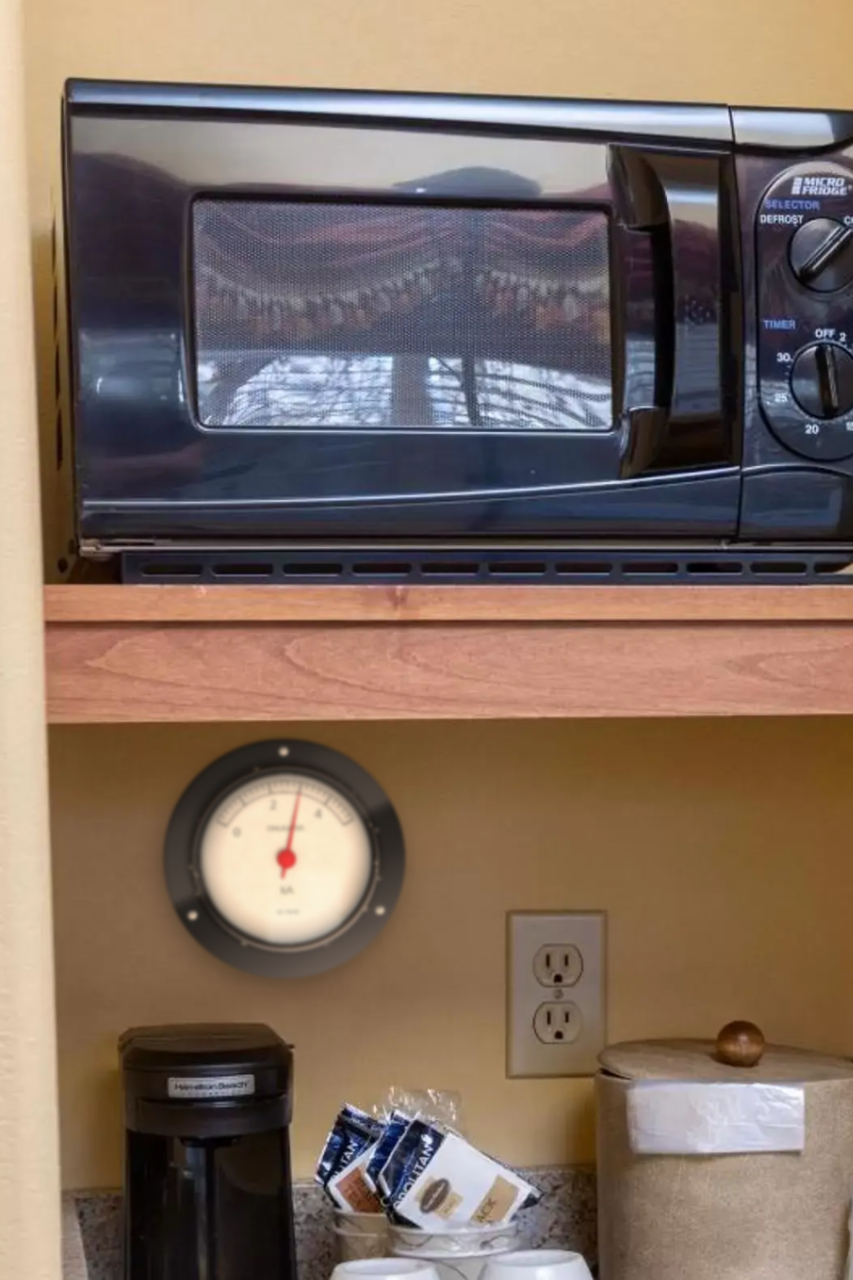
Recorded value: 3 kA
